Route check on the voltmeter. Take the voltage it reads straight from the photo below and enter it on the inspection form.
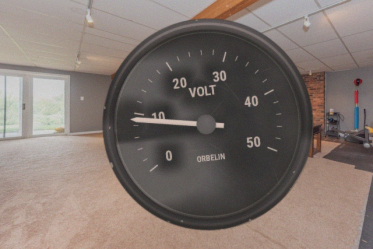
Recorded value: 9 V
